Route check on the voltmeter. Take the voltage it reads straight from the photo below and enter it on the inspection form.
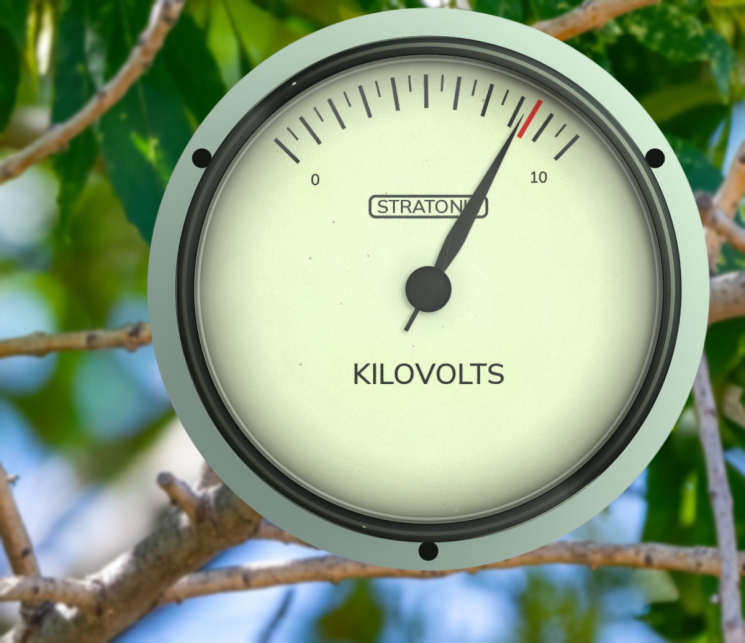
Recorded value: 8.25 kV
